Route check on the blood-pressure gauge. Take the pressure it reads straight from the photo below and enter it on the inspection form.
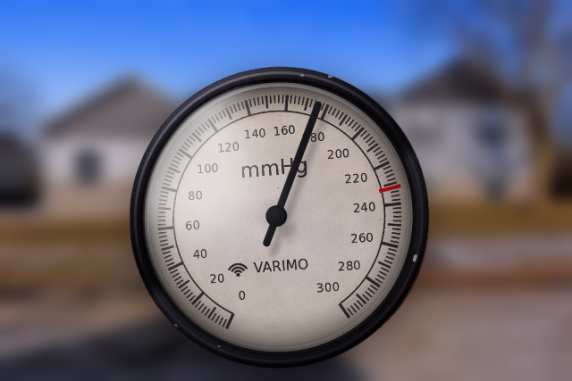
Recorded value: 176 mmHg
